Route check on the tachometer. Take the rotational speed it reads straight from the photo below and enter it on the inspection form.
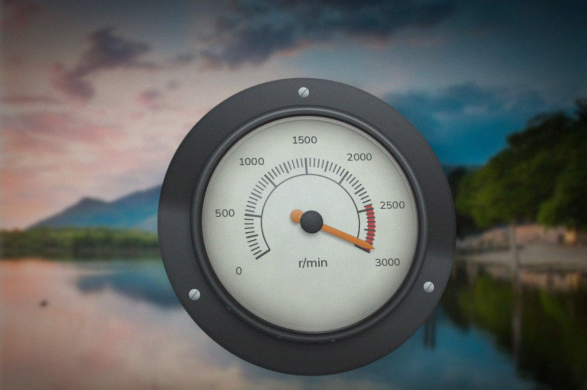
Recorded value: 2950 rpm
